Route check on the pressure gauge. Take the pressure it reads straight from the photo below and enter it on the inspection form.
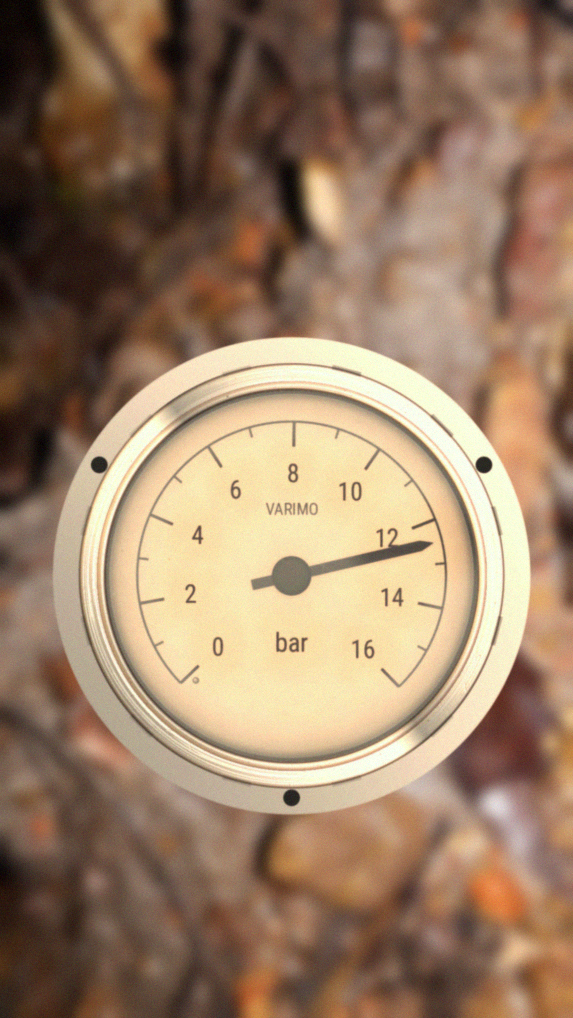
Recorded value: 12.5 bar
